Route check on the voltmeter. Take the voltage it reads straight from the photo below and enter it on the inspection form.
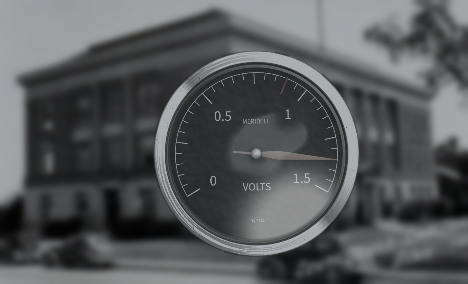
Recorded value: 1.35 V
